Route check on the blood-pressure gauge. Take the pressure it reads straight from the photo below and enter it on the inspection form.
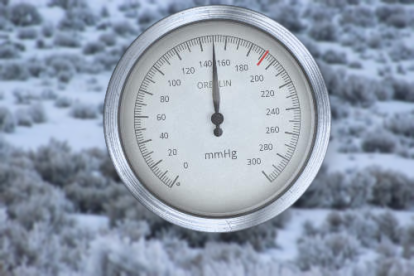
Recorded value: 150 mmHg
